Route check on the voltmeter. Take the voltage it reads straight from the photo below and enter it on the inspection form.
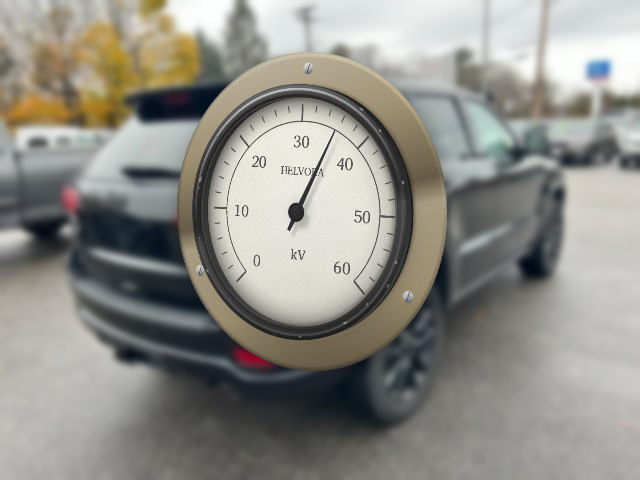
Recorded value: 36 kV
